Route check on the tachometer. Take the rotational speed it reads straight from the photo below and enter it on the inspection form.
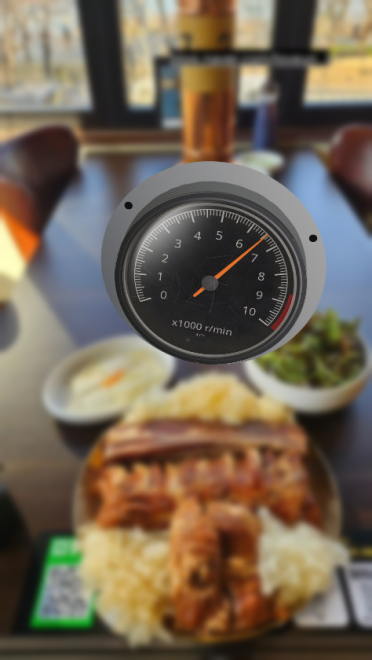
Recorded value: 6500 rpm
